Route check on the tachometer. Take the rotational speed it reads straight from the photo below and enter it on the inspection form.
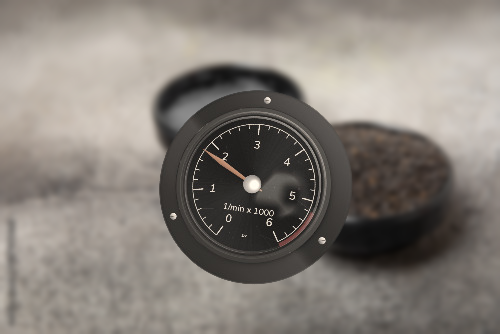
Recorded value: 1800 rpm
